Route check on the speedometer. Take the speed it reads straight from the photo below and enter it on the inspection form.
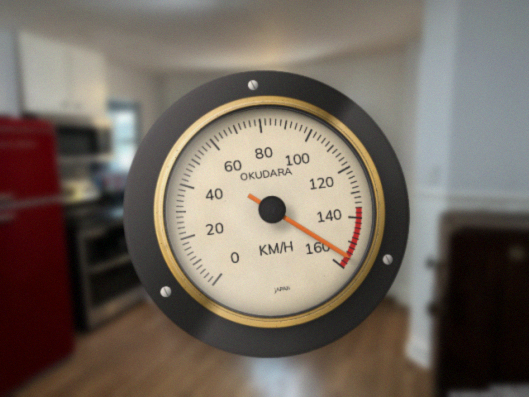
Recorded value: 156 km/h
